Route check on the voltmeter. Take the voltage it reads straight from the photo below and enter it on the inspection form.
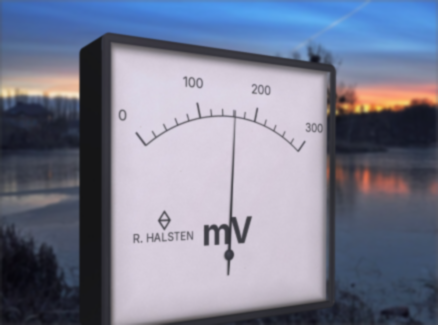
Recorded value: 160 mV
